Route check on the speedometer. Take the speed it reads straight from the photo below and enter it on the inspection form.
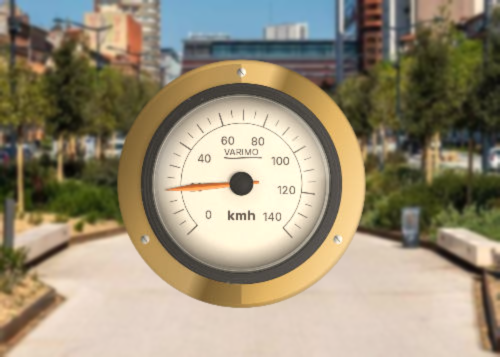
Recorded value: 20 km/h
